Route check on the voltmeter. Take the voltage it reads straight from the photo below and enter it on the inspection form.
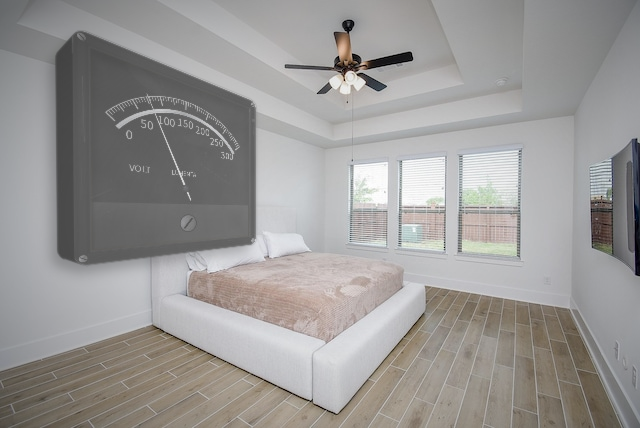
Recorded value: 75 V
